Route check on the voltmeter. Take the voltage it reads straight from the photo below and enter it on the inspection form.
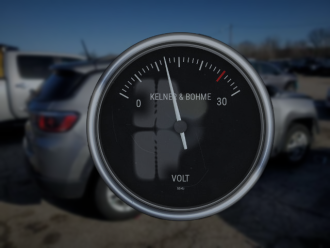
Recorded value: 12 V
